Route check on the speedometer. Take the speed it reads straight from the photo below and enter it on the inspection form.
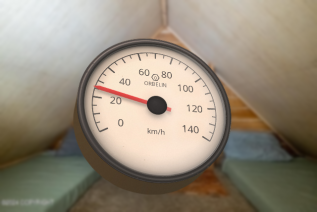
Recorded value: 25 km/h
